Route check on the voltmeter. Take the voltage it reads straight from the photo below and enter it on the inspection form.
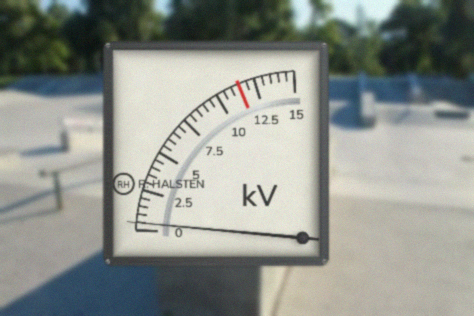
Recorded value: 0.5 kV
